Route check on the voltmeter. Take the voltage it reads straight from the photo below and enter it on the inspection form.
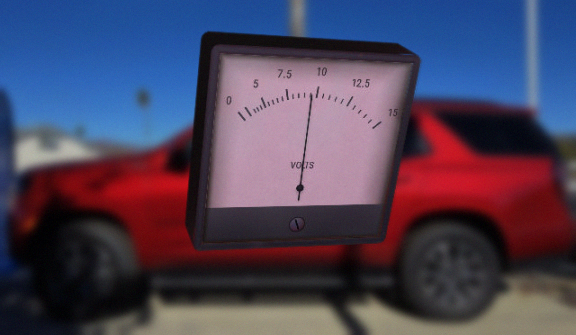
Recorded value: 9.5 V
